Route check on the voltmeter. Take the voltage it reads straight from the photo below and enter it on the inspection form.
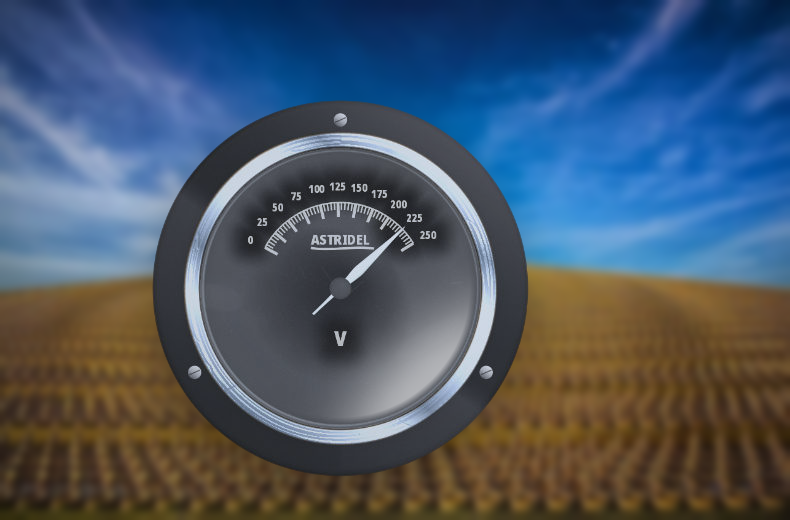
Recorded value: 225 V
